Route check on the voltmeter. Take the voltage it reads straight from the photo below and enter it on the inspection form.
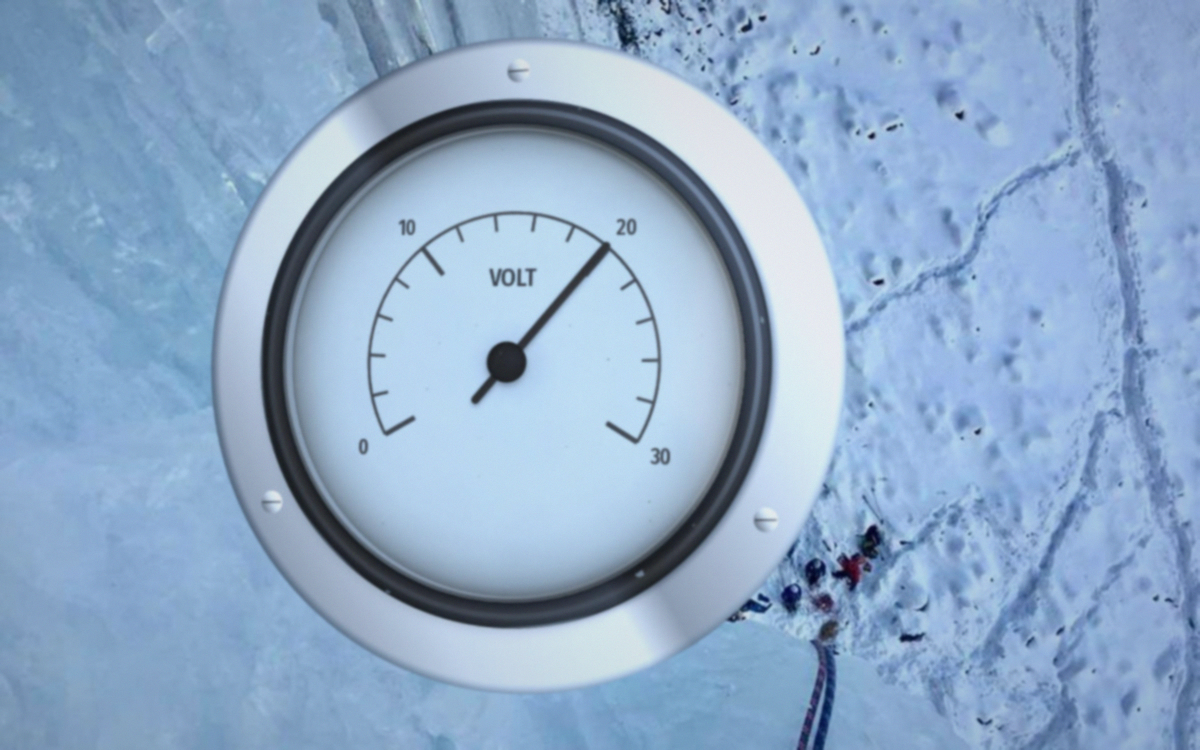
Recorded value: 20 V
